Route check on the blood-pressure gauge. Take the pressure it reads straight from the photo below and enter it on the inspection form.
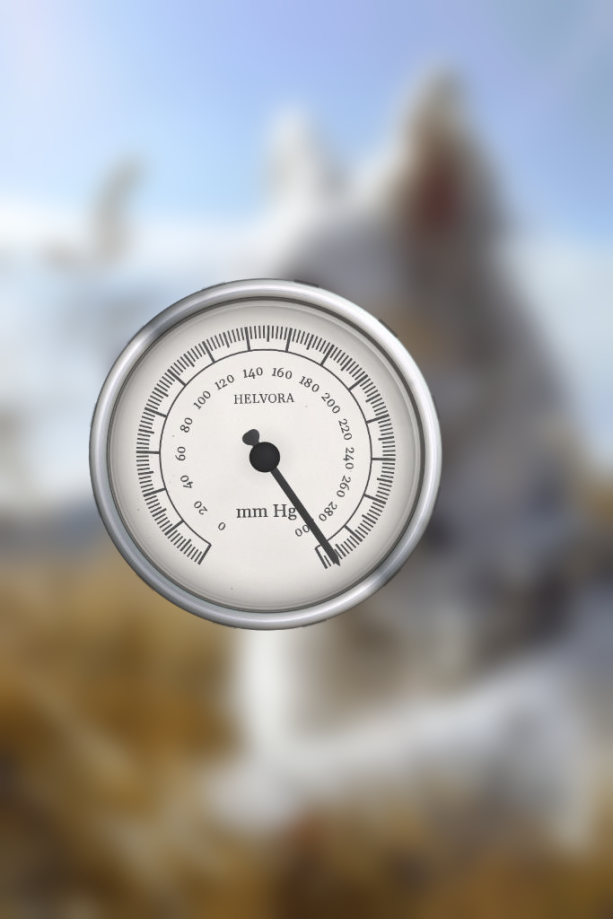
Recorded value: 294 mmHg
